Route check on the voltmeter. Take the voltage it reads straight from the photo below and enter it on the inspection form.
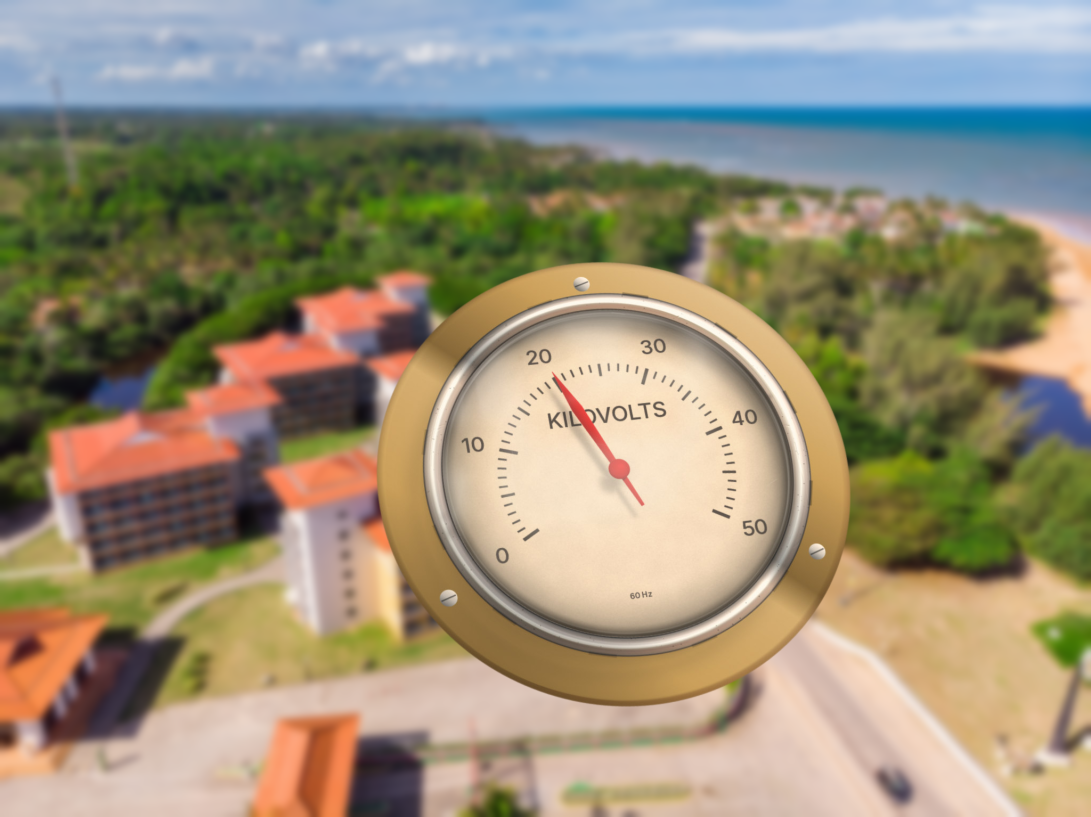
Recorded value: 20 kV
